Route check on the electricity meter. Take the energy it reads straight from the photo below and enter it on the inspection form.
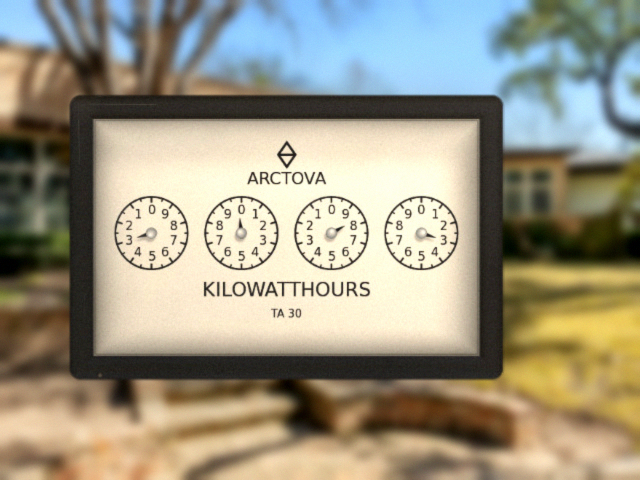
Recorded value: 2983 kWh
